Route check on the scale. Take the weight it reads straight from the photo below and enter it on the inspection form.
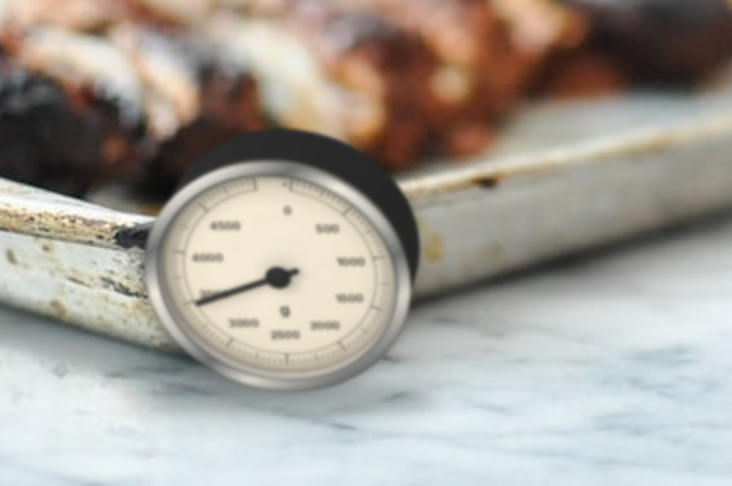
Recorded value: 3500 g
